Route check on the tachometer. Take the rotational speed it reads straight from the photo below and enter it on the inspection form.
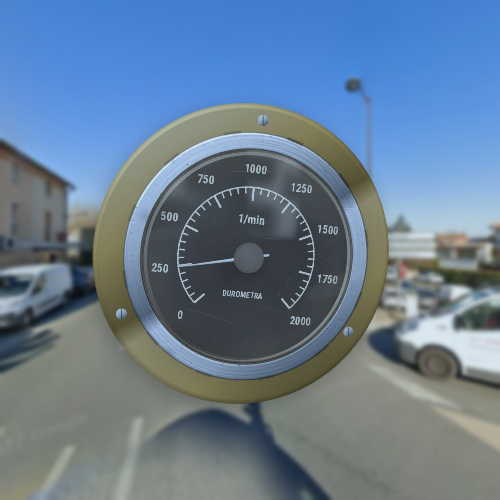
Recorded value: 250 rpm
